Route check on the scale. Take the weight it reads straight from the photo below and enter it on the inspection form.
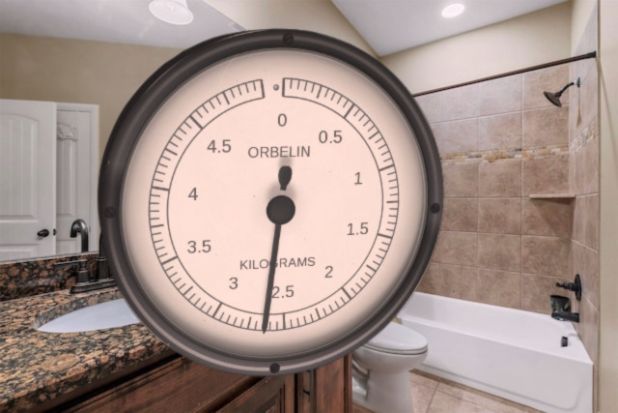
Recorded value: 2.65 kg
